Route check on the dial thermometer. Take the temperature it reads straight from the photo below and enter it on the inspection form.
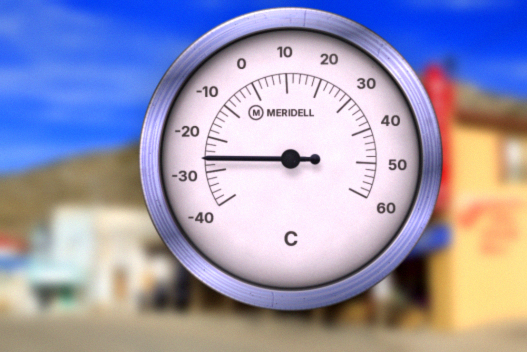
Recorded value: -26 °C
